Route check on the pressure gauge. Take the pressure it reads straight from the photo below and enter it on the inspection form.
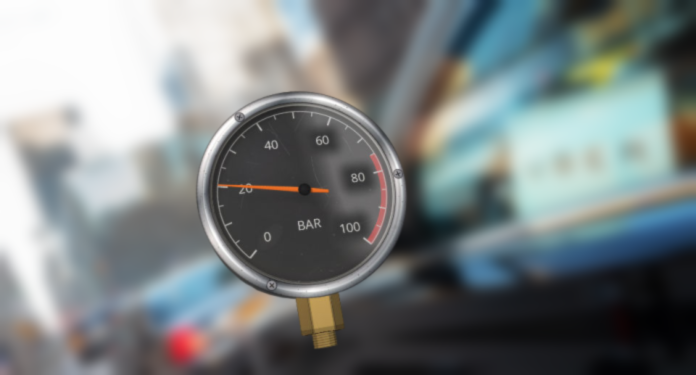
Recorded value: 20 bar
